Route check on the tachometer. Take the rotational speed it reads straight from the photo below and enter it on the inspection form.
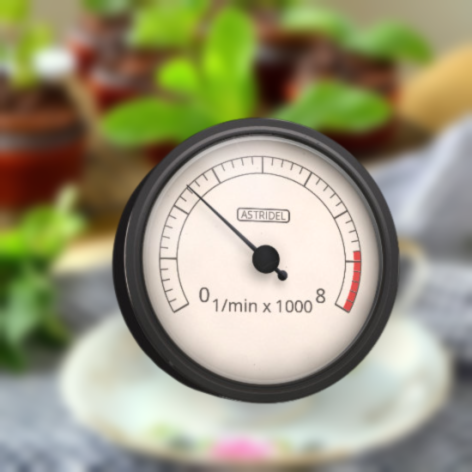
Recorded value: 2400 rpm
